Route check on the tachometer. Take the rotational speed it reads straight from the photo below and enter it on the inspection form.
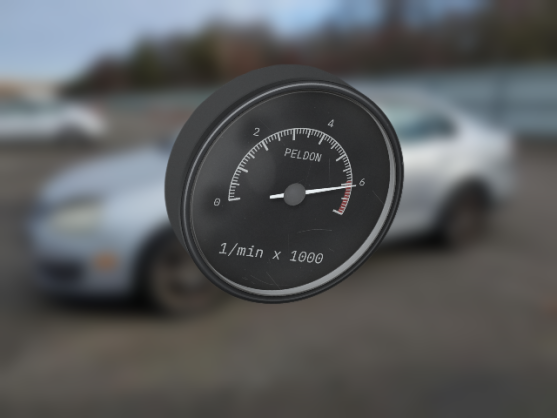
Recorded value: 6000 rpm
